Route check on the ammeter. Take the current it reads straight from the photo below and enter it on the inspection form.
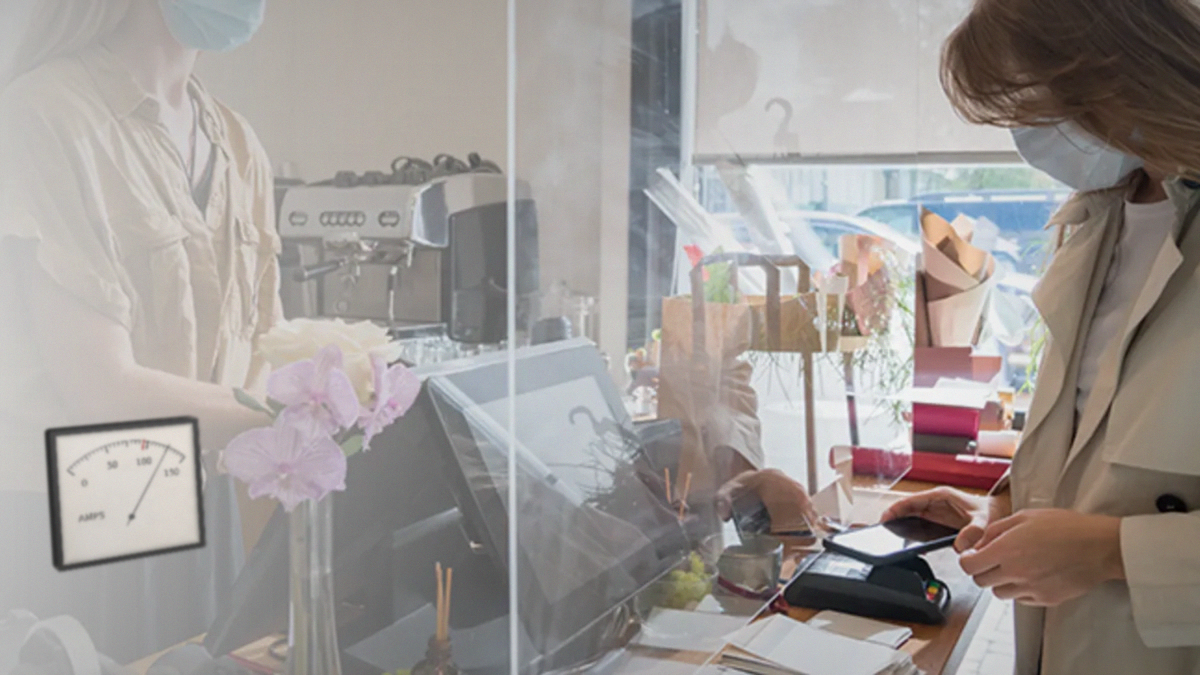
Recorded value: 125 A
